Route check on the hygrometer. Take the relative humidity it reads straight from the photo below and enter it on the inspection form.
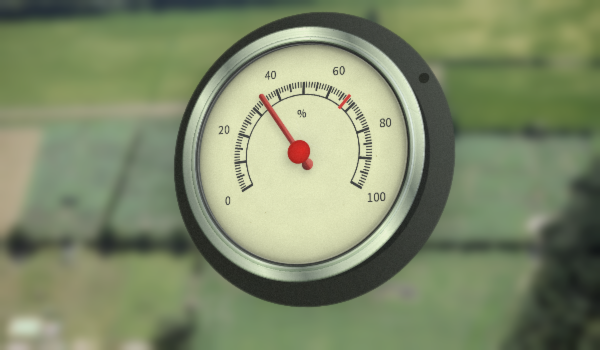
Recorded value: 35 %
